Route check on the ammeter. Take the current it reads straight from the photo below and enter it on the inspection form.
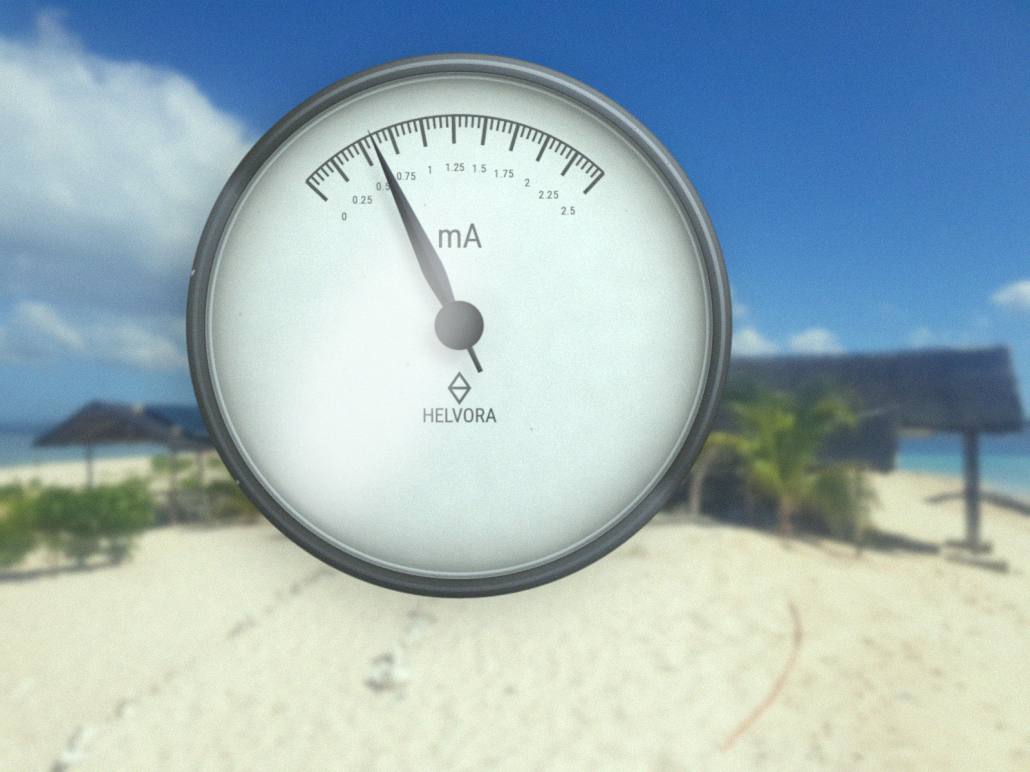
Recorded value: 0.6 mA
